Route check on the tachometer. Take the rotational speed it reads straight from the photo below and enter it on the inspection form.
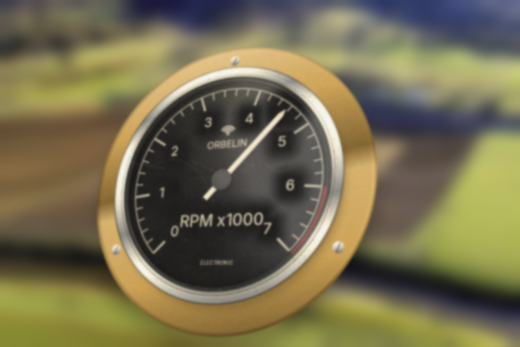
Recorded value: 4600 rpm
